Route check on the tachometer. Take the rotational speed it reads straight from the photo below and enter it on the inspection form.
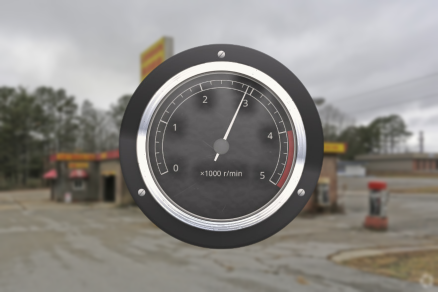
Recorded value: 2900 rpm
